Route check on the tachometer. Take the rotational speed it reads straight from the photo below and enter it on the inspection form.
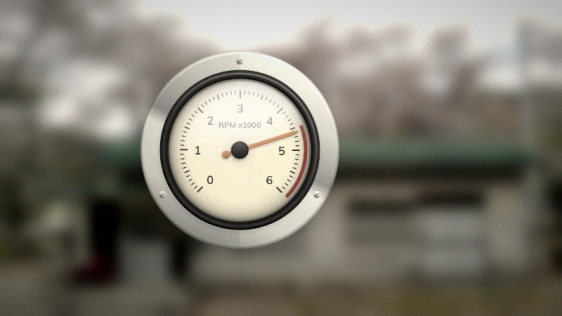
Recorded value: 4600 rpm
